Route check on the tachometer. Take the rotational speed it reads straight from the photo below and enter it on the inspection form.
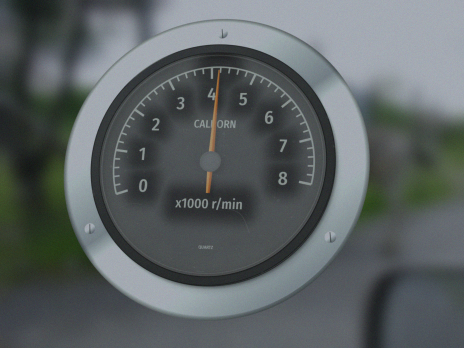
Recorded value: 4200 rpm
